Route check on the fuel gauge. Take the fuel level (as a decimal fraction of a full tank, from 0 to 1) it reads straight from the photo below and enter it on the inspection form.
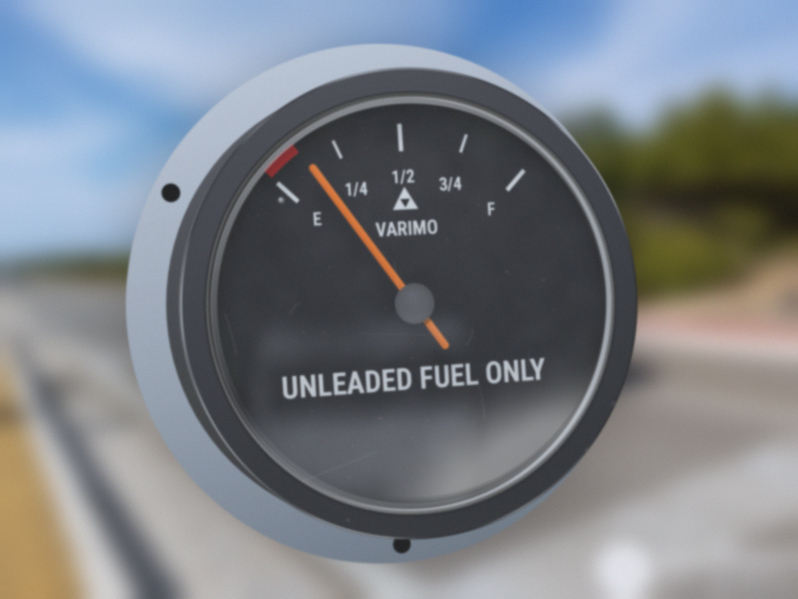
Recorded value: 0.125
